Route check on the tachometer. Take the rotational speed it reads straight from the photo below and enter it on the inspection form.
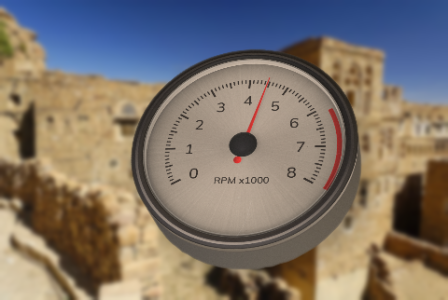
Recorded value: 4500 rpm
